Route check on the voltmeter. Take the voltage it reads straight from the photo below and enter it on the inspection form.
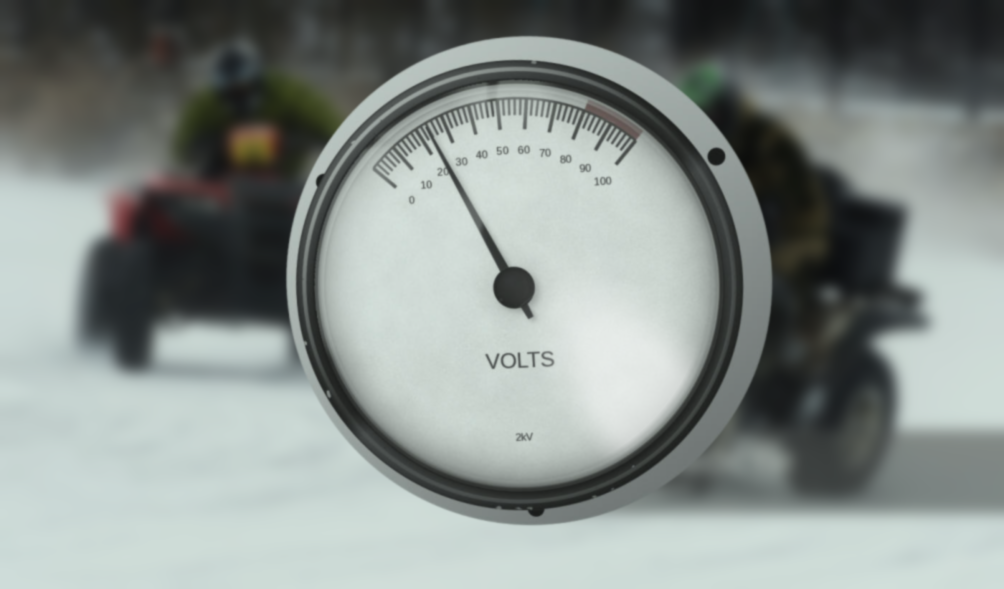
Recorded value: 24 V
